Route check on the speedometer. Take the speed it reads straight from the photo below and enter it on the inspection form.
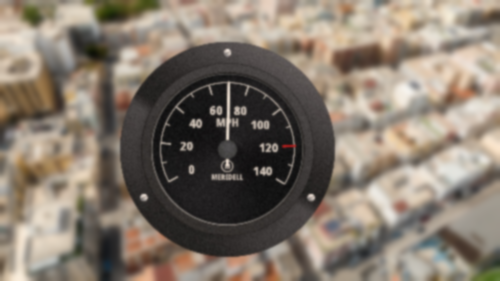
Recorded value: 70 mph
